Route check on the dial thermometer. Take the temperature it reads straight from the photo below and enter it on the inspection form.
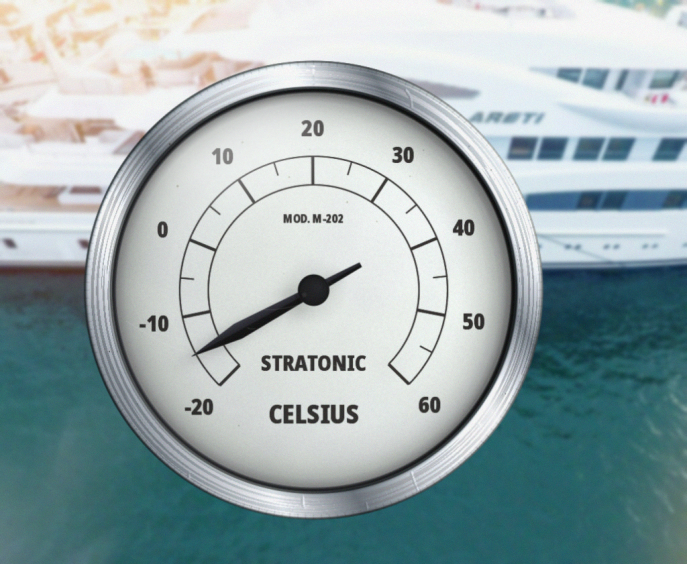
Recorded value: -15 °C
